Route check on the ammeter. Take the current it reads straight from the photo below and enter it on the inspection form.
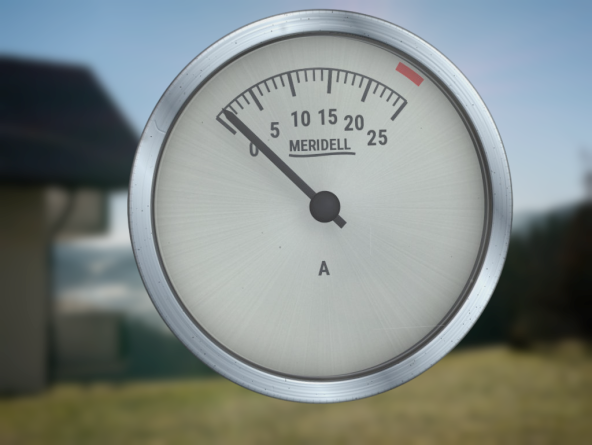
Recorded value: 1 A
